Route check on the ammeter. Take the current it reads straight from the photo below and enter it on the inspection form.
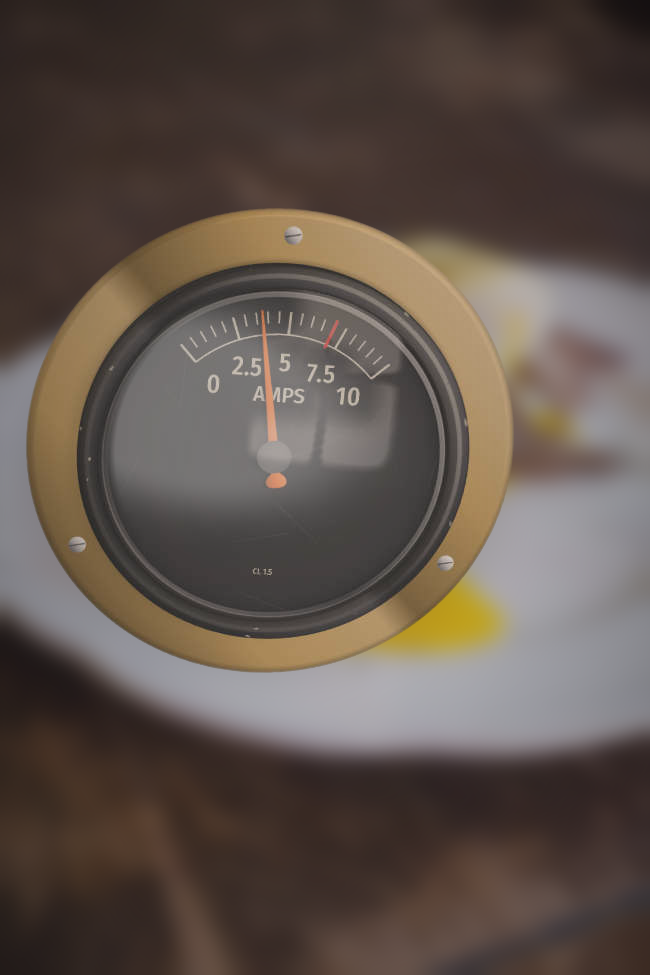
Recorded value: 3.75 A
